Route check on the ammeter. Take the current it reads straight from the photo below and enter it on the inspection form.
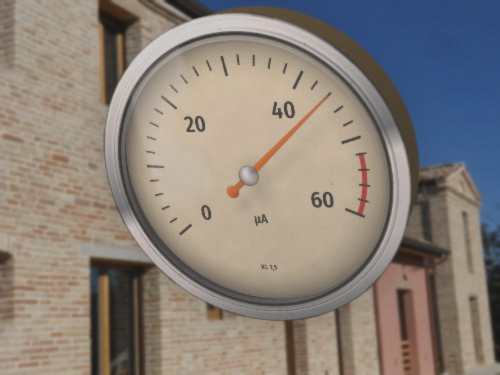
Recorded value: 44 µA
